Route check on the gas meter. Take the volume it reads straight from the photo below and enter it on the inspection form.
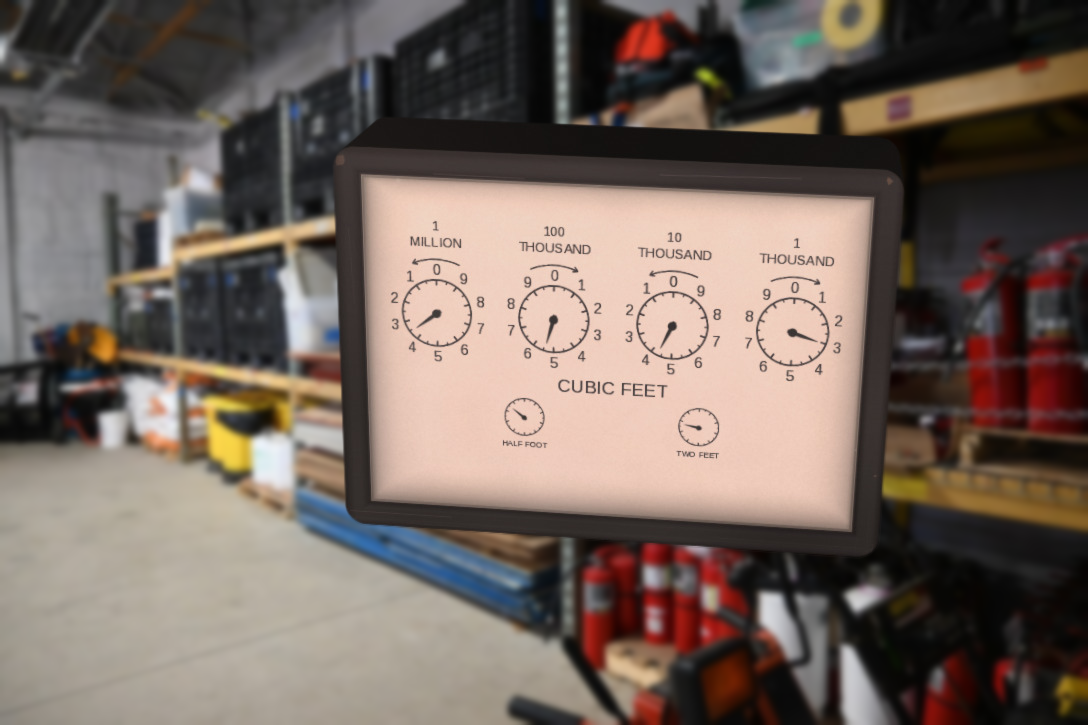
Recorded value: 354300 ft³
